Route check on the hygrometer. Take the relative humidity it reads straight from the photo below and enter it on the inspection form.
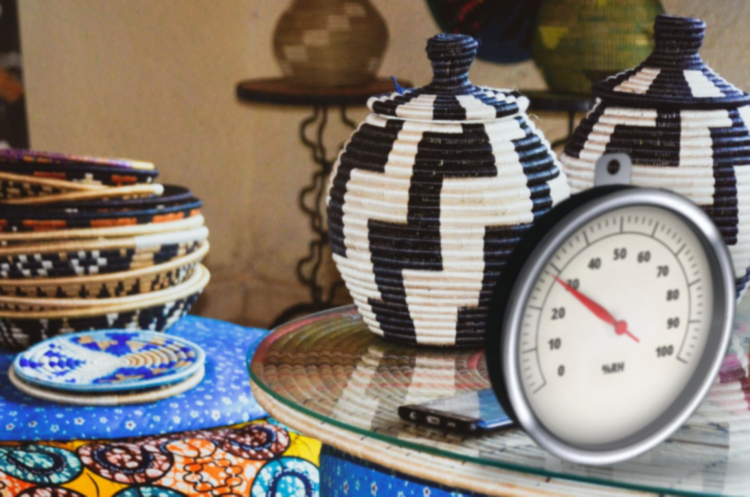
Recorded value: 28 %
